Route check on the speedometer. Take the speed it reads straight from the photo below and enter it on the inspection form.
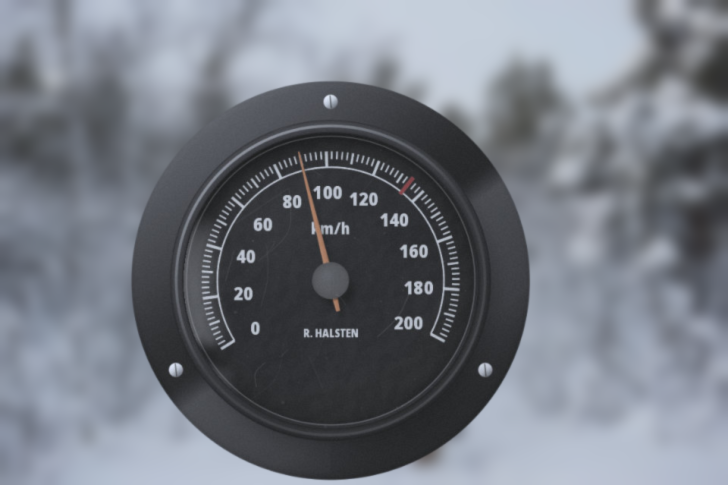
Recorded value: 90 km/h
